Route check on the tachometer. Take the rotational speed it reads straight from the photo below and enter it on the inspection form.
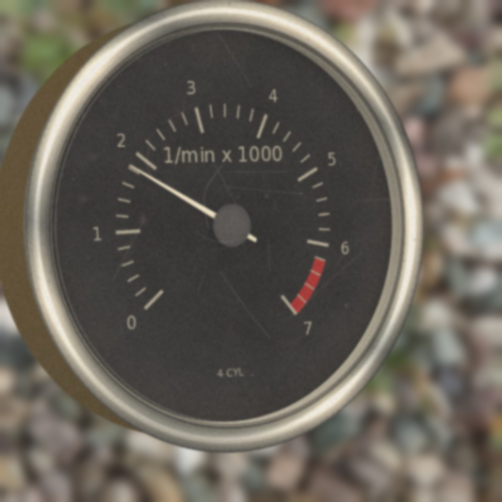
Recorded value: 1800 rpm
